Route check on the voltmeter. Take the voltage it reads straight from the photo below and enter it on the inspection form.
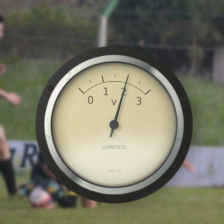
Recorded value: 2 V
